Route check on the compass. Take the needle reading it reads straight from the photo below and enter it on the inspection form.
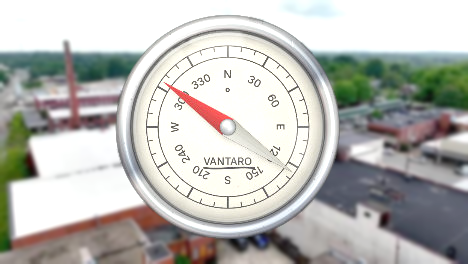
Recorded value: 305 °
